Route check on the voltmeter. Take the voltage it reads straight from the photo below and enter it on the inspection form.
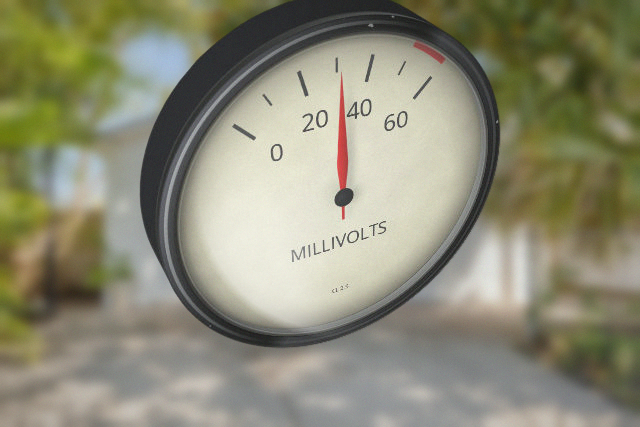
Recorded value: 30 mV
